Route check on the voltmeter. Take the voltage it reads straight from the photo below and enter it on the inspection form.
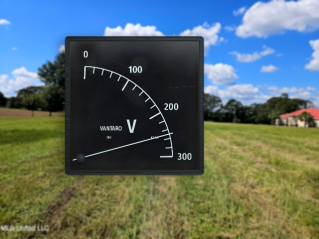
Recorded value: 250 V
